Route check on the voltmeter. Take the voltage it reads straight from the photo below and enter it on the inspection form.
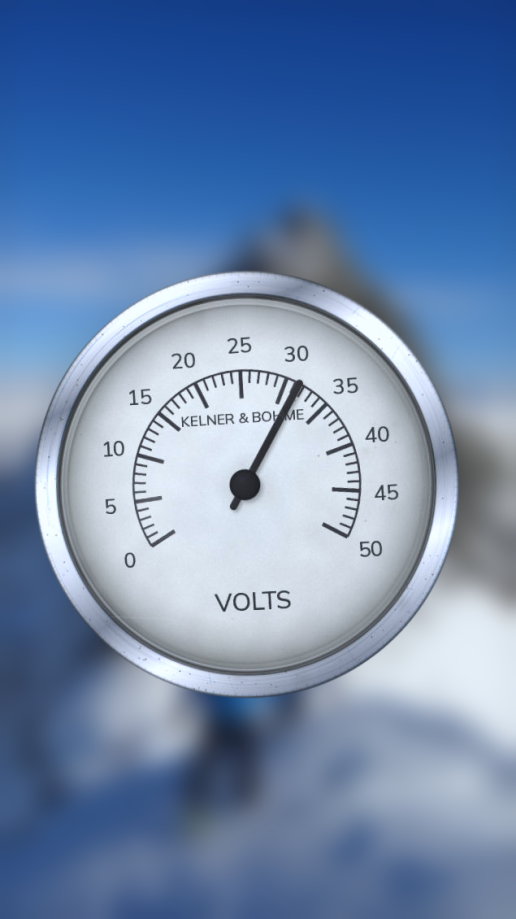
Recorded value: 31.5 V
